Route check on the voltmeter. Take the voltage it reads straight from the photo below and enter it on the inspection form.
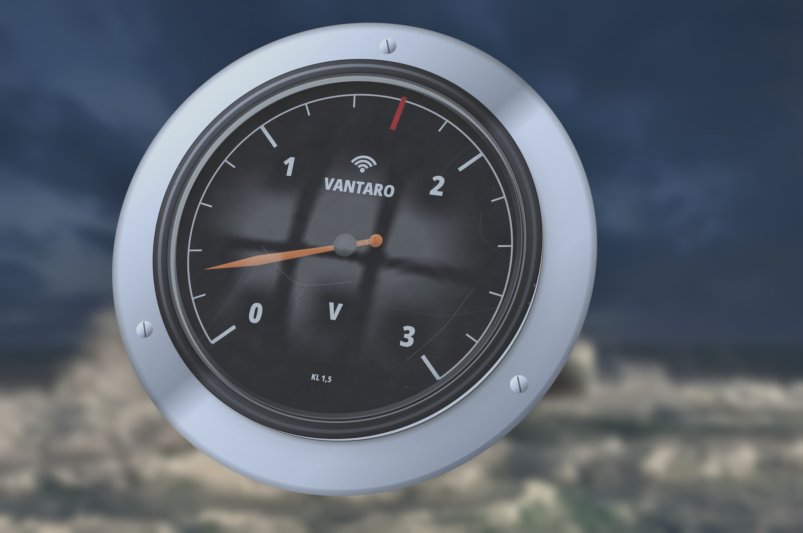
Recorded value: 0.3 V
